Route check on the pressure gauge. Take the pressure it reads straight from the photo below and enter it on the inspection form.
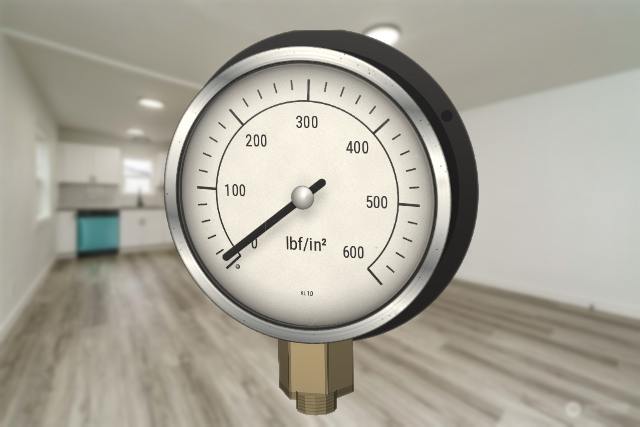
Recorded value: 10 psi
